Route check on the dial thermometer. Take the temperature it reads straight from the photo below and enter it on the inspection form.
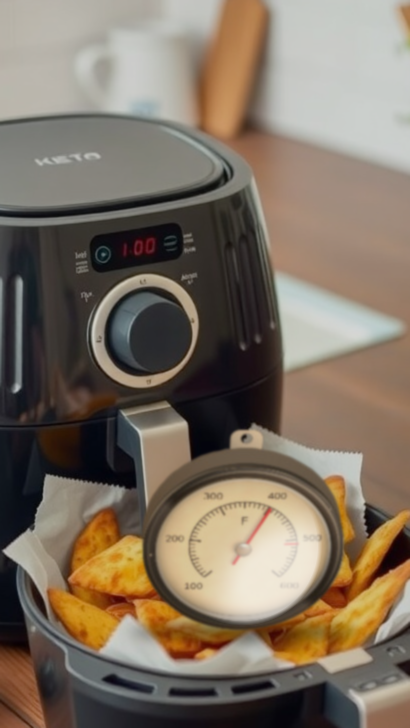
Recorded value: 400 °F
